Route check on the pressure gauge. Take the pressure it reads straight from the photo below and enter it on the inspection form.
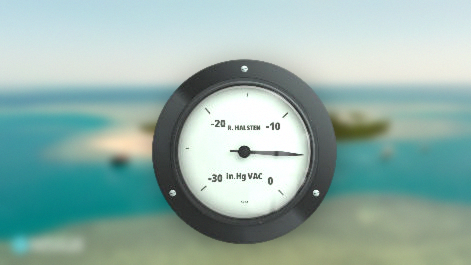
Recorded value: -5 inHg
